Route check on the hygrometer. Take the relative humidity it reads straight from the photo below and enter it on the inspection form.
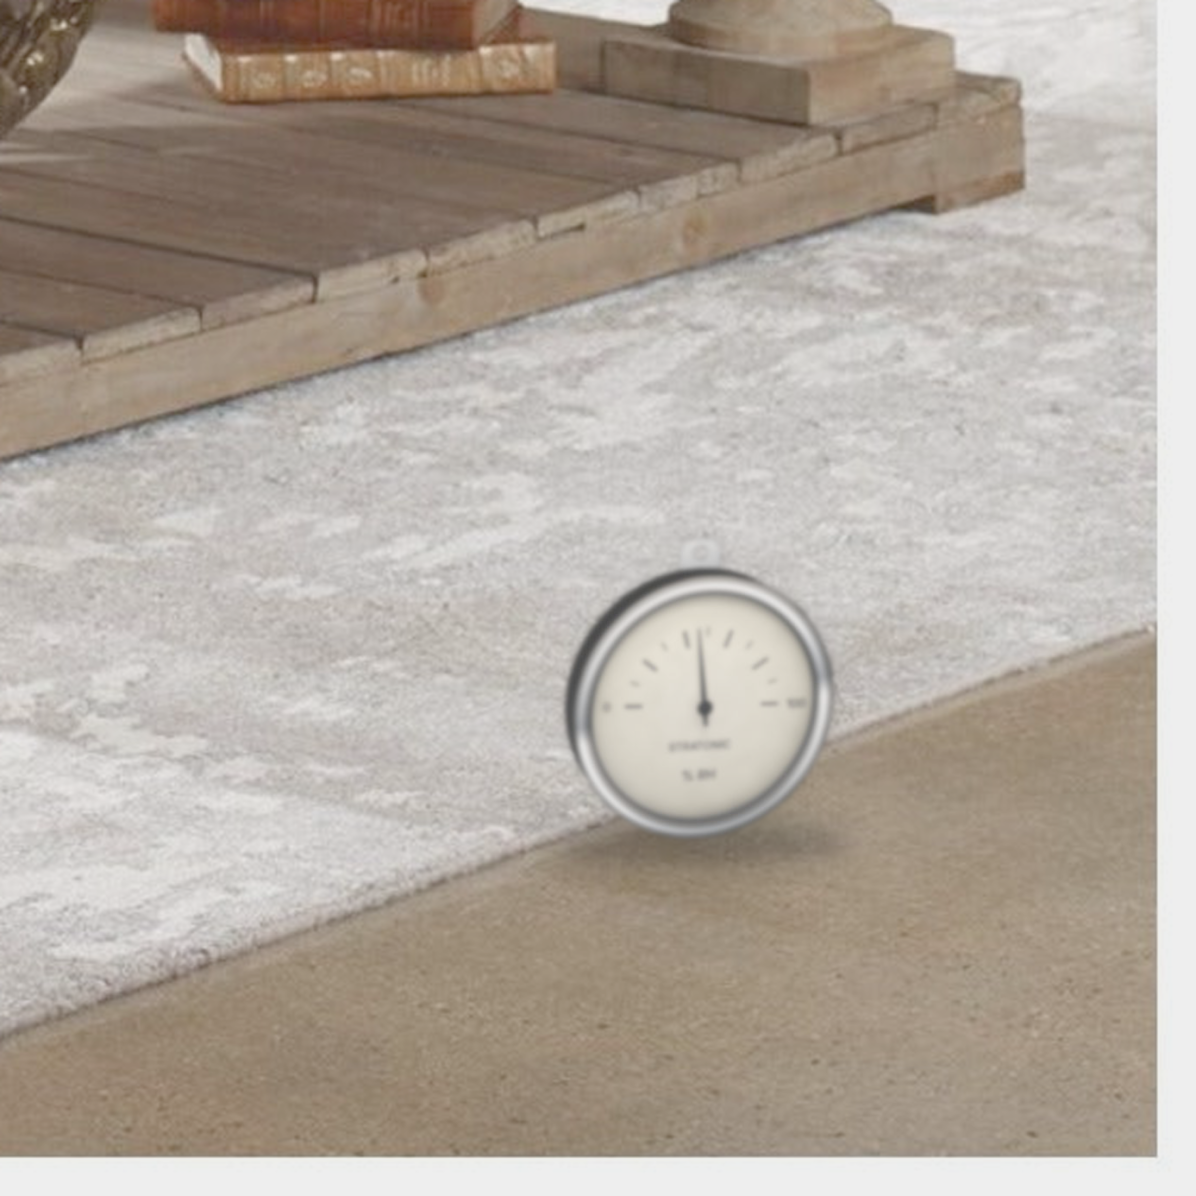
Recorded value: 45 %
